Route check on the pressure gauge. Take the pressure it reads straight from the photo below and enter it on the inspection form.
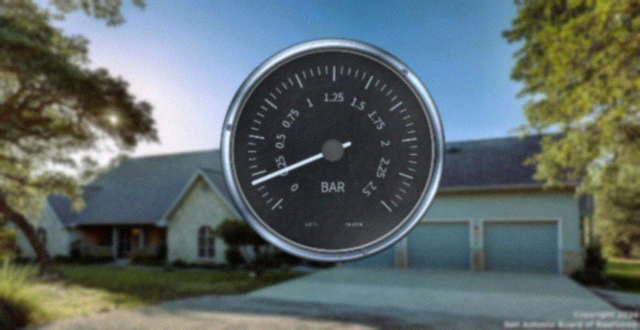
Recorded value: 0.2 bar
